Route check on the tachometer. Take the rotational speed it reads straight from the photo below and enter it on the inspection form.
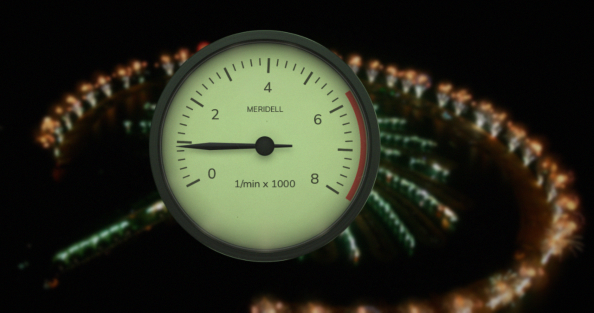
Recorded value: 900 rpm
